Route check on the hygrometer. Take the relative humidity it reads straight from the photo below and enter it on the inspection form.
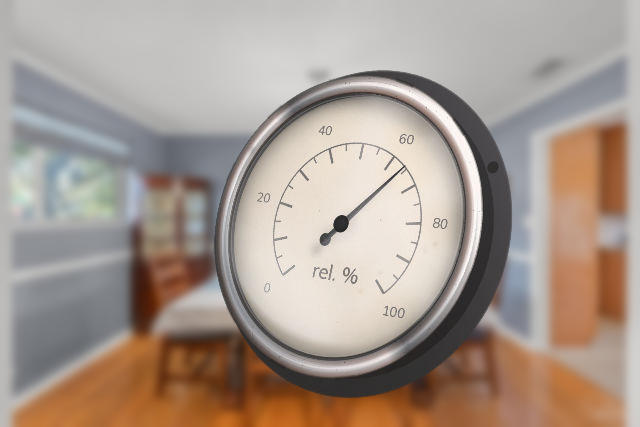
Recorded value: 65 %
